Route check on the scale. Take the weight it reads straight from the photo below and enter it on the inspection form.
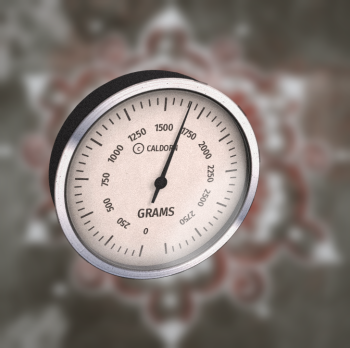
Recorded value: 1650 g
